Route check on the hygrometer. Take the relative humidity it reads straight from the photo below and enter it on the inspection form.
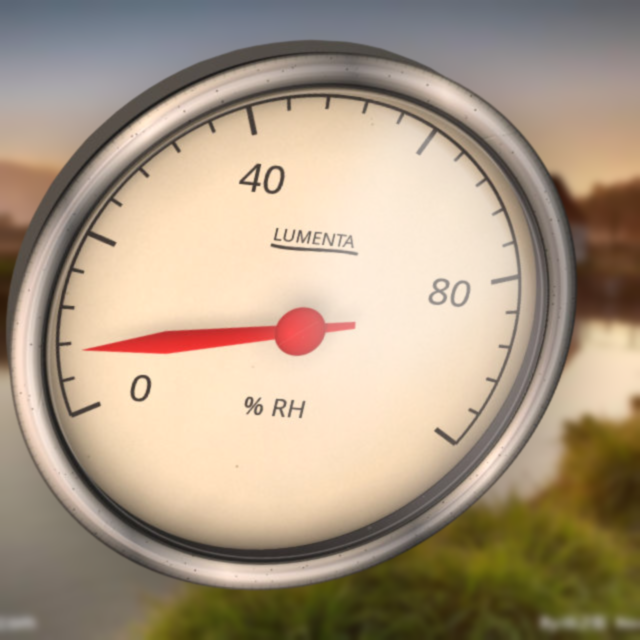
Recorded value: 8 %
